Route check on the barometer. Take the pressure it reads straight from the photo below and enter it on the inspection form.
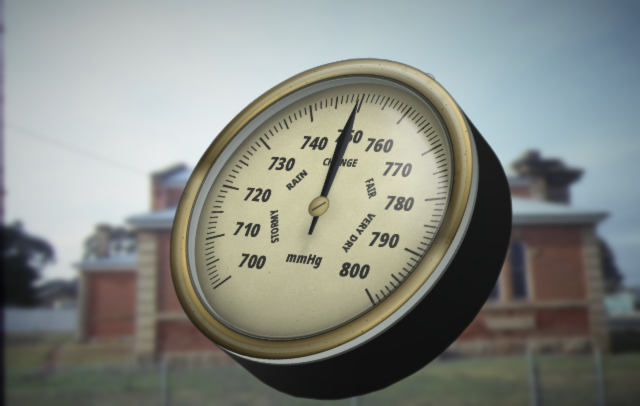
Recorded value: 750 mmHg
